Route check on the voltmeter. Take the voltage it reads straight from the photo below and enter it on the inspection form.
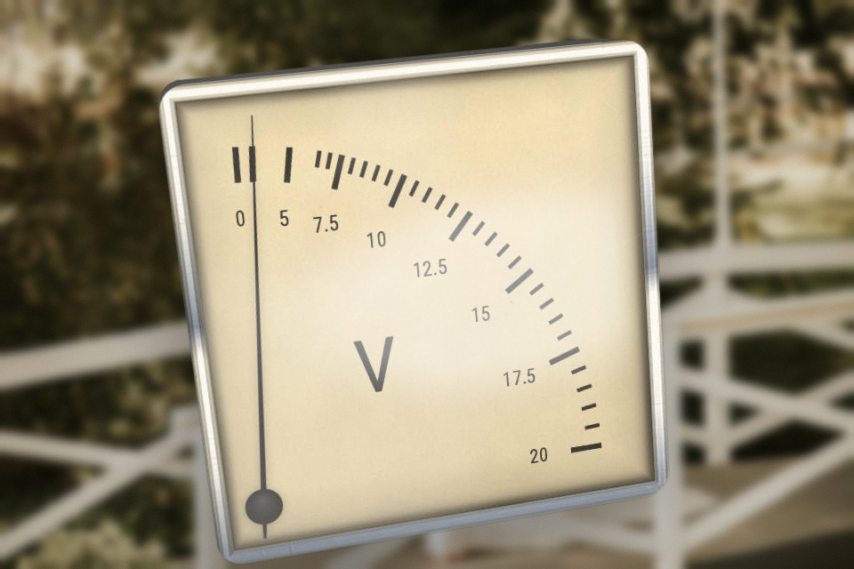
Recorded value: 2.5 V
